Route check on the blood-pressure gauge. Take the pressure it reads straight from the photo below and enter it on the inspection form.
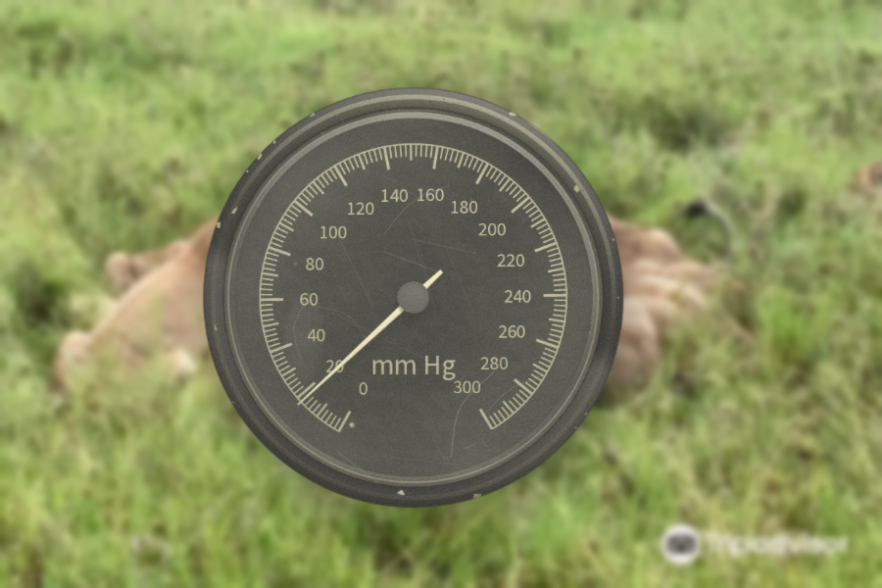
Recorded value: 18 mmHg
